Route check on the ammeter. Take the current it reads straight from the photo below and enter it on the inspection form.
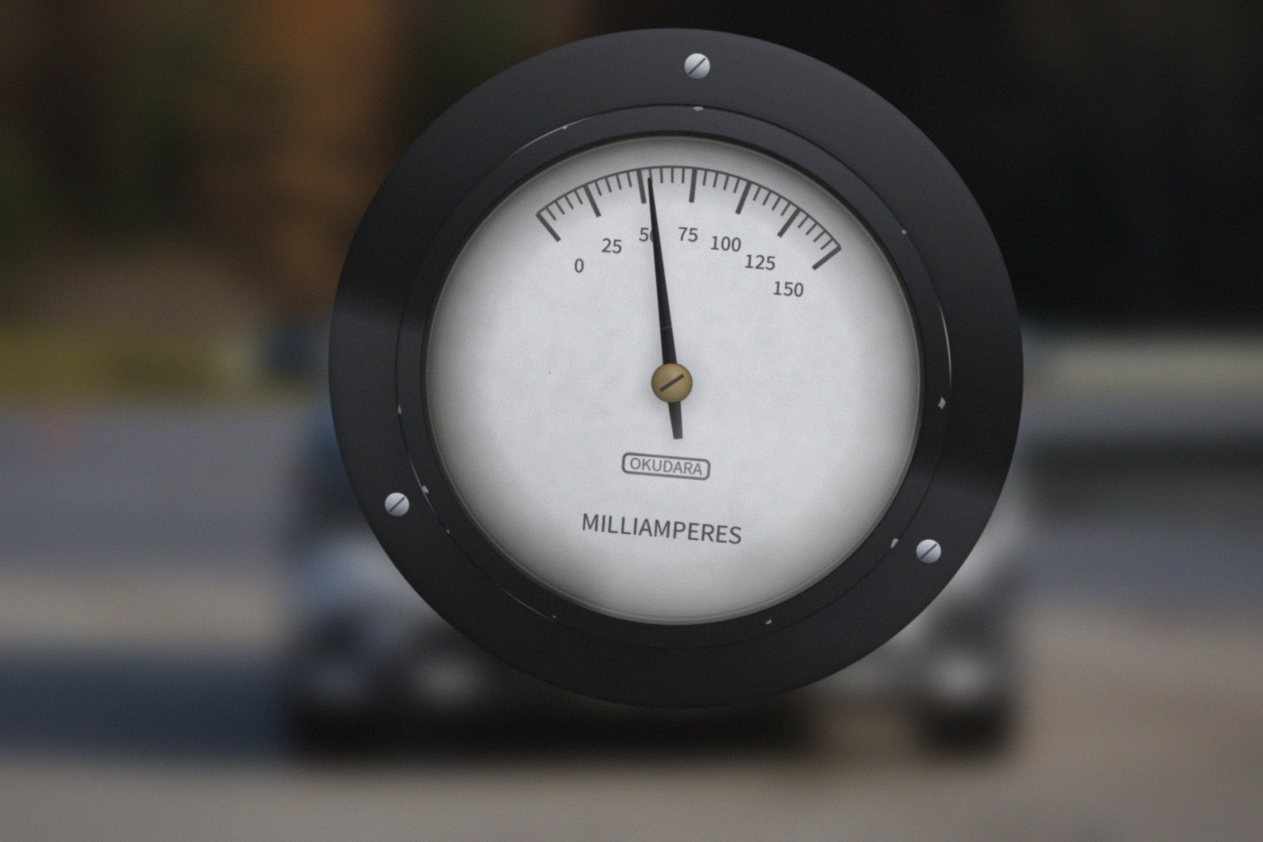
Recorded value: 55 mA
